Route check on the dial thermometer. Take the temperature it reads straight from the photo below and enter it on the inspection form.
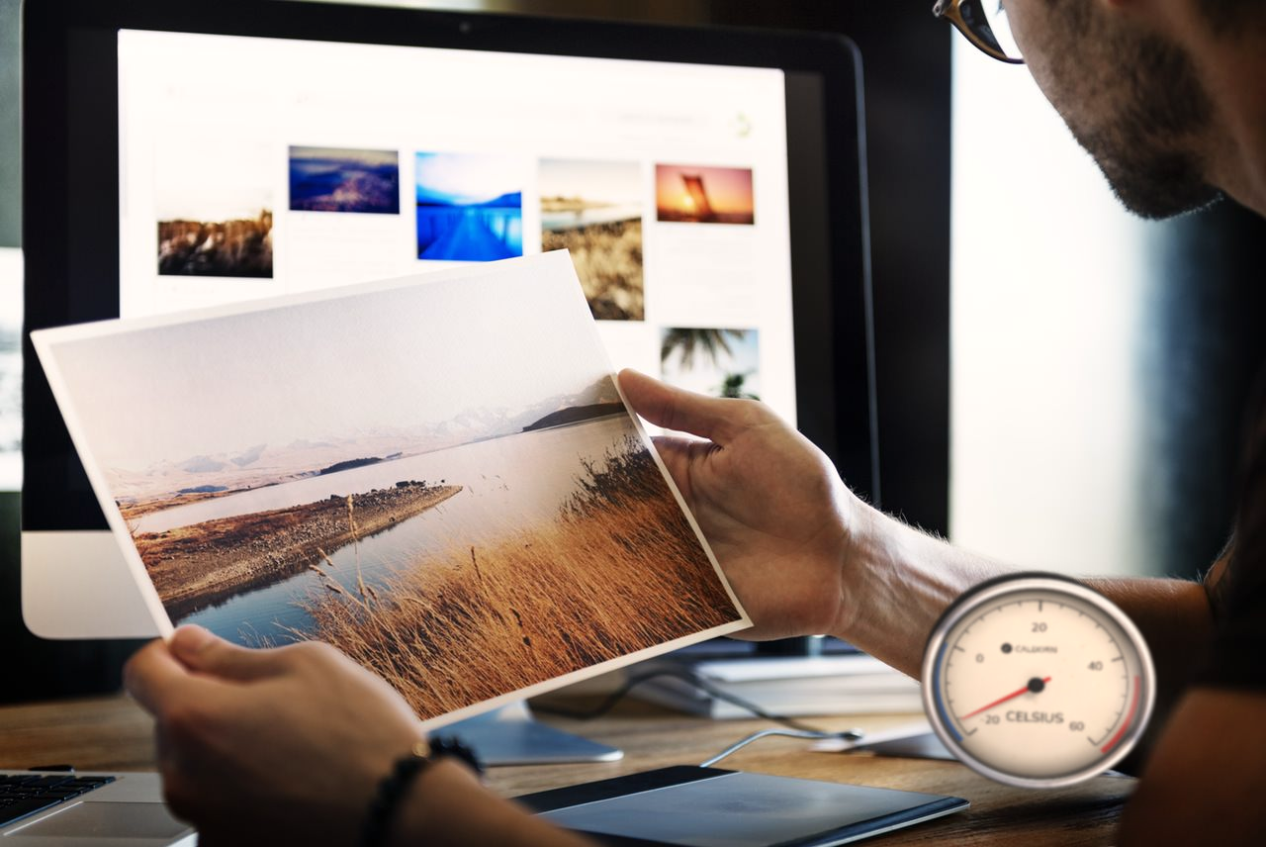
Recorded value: -16 °C
